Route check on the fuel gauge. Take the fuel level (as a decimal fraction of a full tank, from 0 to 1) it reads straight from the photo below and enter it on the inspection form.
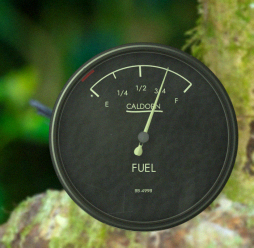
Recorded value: 0.75
